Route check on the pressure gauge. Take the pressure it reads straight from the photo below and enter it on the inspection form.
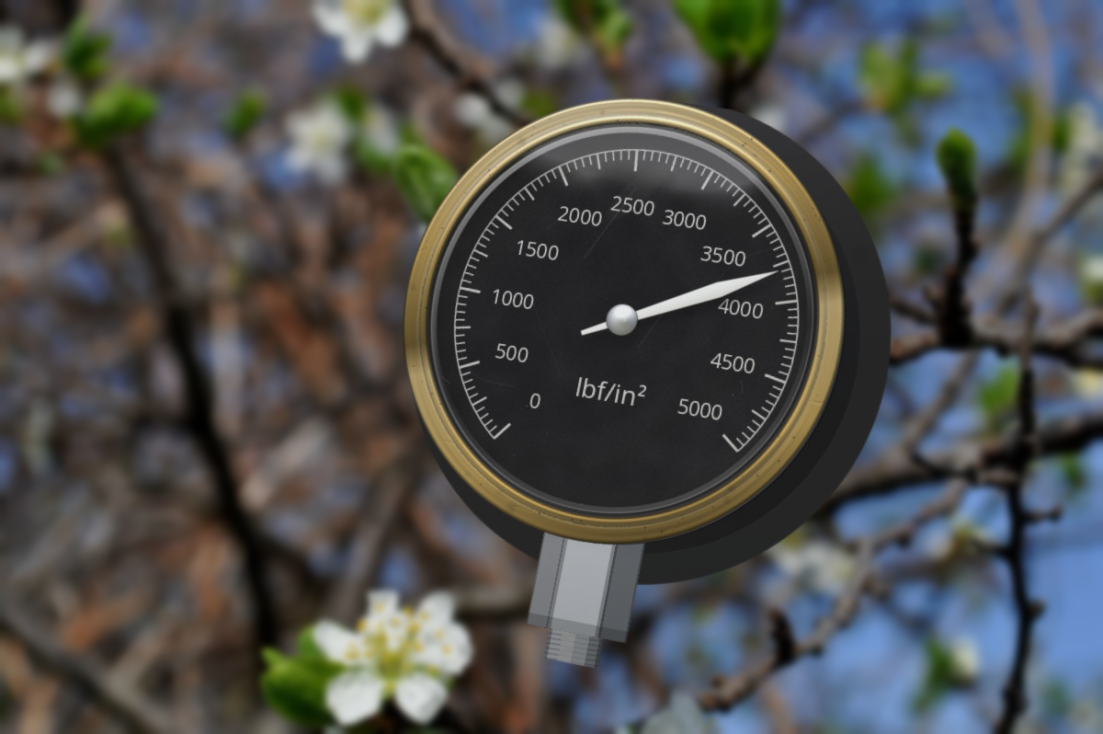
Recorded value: 3800 psi
